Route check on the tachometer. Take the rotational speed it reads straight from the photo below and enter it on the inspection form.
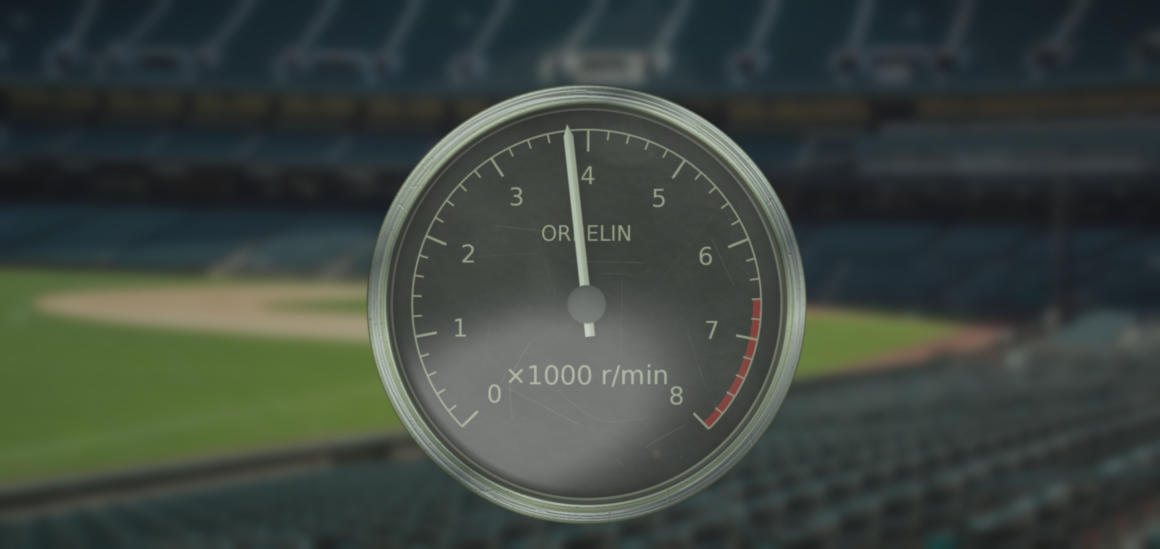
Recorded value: 3800 rpm
